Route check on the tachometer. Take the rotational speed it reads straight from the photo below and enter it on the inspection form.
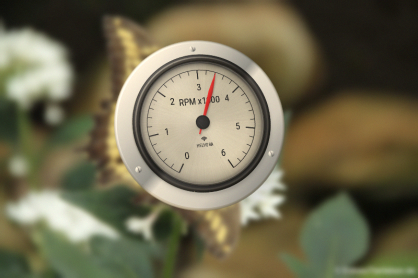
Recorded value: 3400 rpm
